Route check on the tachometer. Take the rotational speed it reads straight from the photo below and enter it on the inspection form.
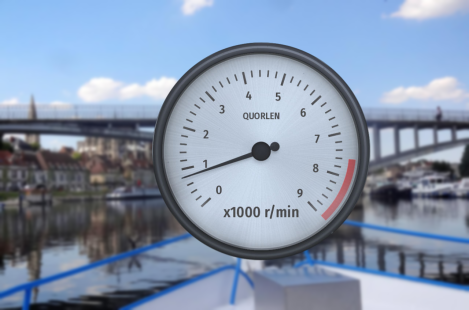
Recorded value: 800 rpm
